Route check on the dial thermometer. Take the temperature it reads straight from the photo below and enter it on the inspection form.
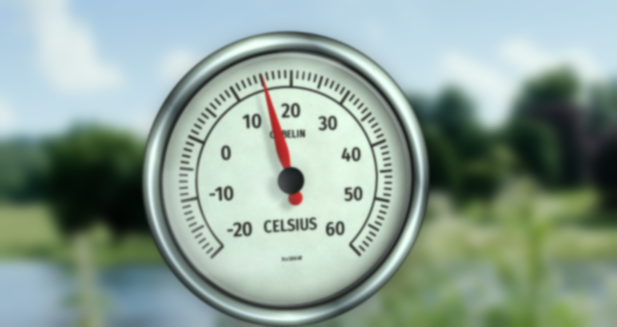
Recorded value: 15 °C
